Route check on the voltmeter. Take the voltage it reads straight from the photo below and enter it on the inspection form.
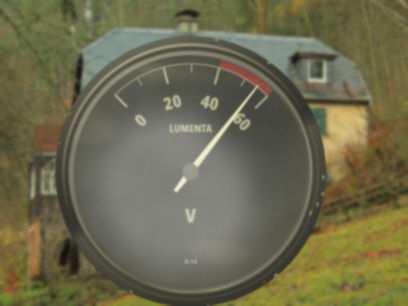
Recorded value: 55 V
